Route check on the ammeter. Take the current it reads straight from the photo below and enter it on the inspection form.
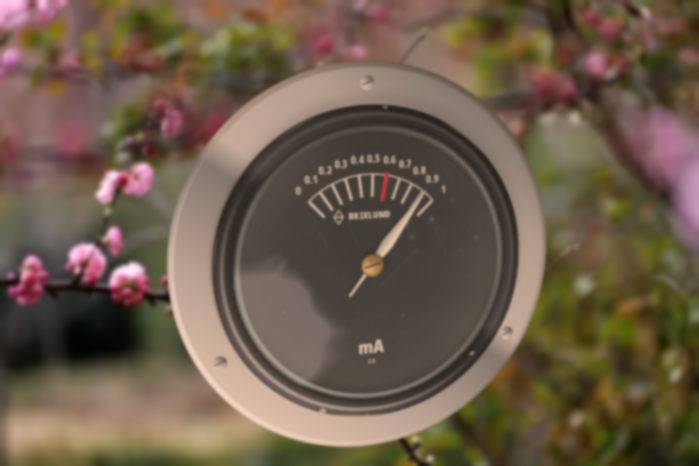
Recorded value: 0.9 mA
